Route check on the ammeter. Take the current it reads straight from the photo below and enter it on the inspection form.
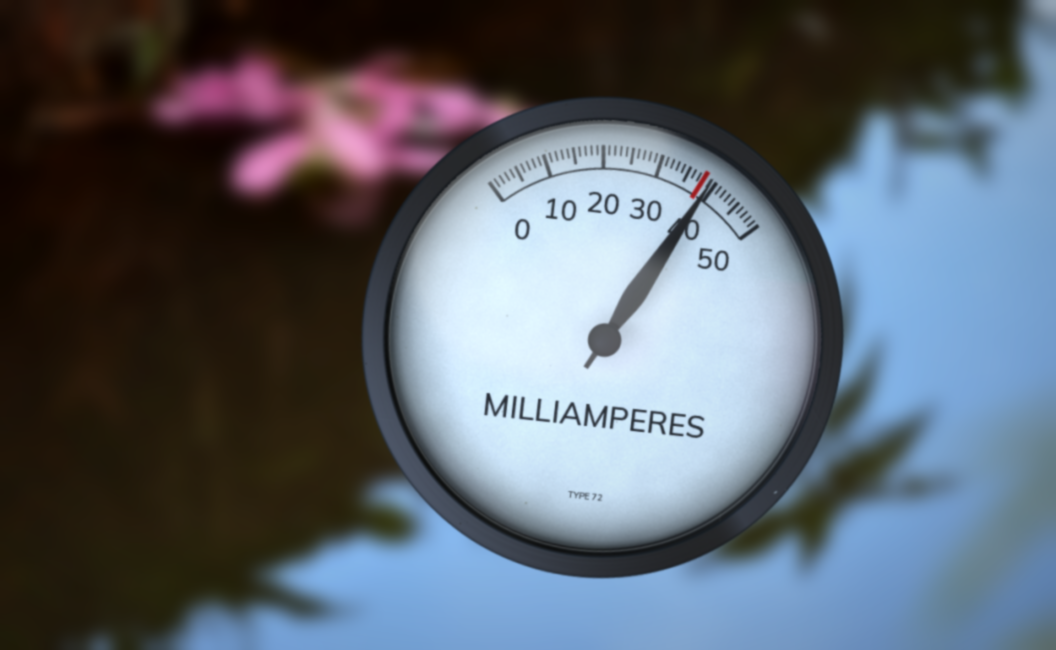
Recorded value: 39 mA
